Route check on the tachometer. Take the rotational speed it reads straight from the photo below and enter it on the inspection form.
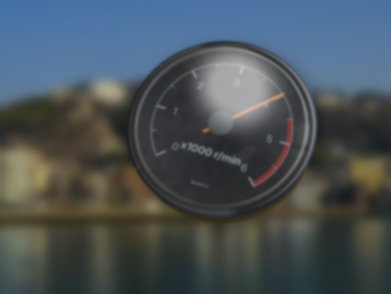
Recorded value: 4000 rpm
